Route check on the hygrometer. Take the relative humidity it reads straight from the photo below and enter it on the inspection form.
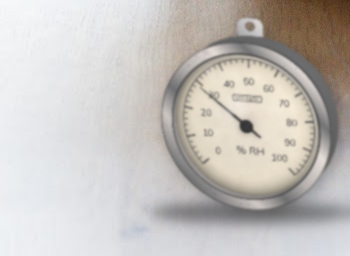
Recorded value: 30 %
